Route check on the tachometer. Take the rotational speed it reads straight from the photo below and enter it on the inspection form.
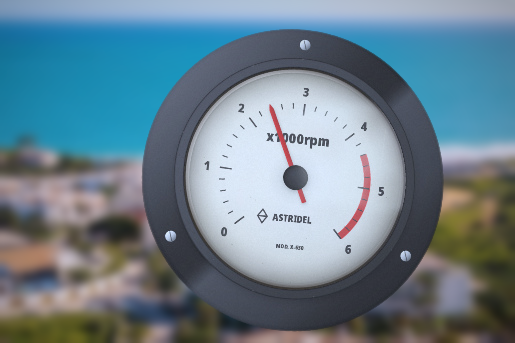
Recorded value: 2400 rpm
